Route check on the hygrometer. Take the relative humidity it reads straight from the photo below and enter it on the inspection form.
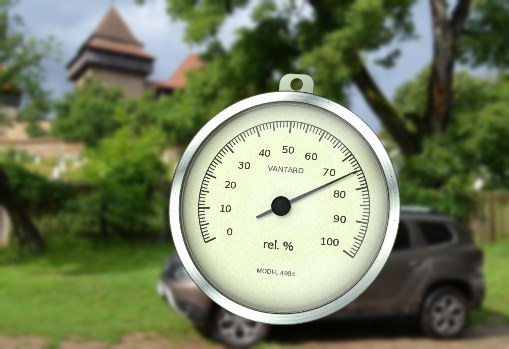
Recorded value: 75 %
